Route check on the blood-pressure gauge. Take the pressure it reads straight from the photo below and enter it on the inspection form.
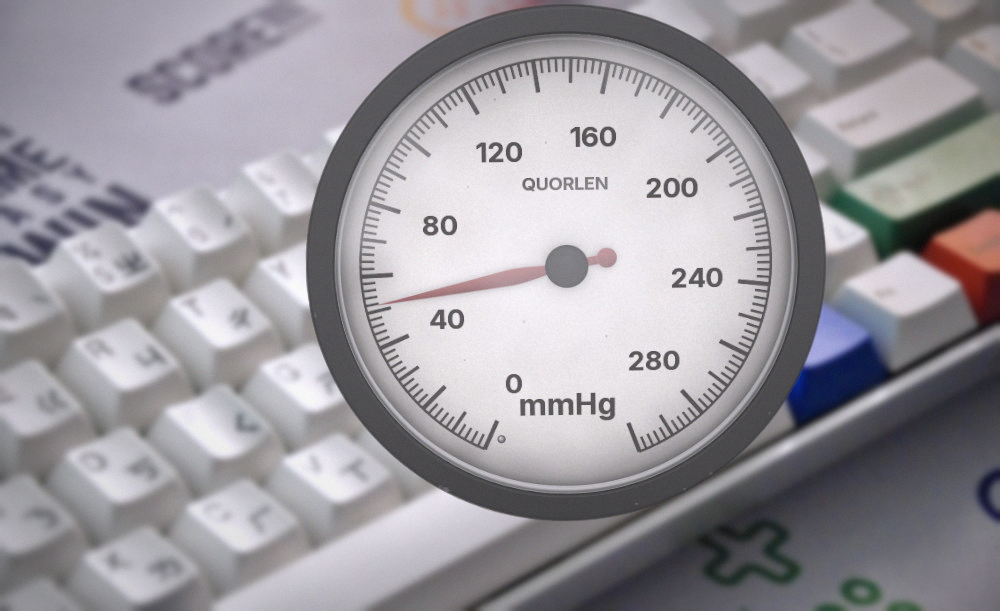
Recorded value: 52 mmHg
